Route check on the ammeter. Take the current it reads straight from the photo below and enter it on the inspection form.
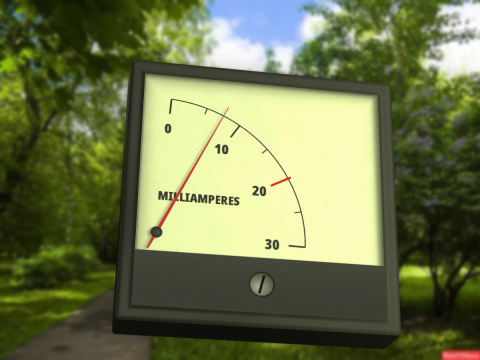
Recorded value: 7.5 mA
